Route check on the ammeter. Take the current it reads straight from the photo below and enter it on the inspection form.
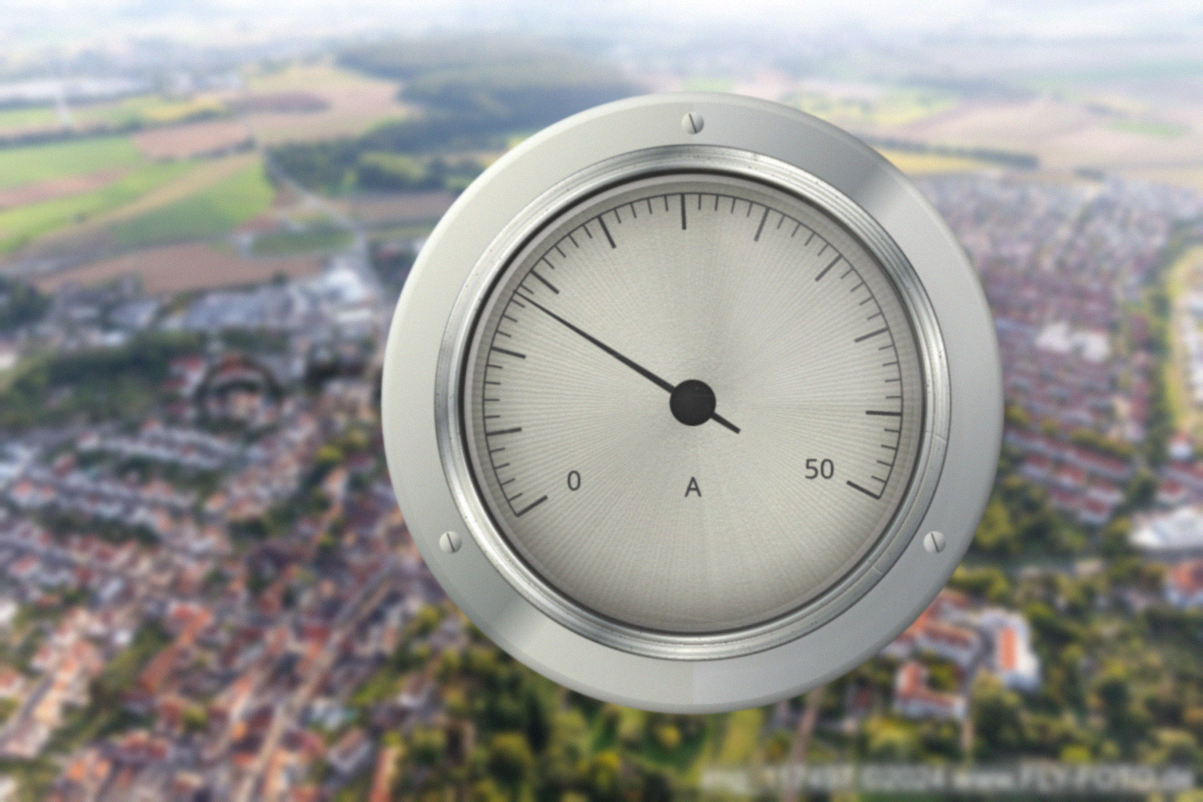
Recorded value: 13.5 A
